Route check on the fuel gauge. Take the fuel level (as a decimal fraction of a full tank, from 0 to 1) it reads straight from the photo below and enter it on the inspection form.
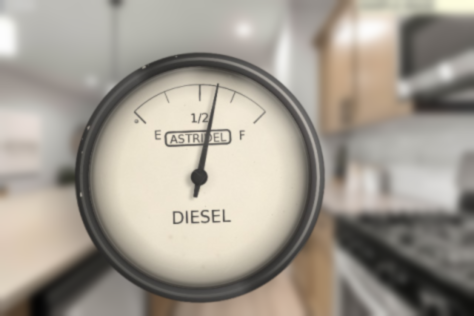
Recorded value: 0.625
